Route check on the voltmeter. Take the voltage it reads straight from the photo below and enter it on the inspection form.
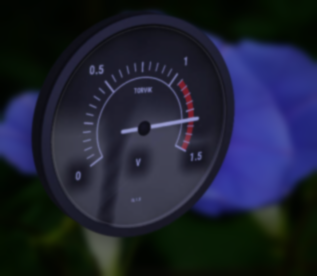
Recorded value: 1.3 V
